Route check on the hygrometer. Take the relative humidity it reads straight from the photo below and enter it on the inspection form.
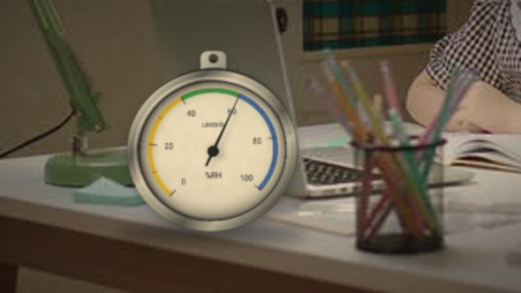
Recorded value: 60 %
